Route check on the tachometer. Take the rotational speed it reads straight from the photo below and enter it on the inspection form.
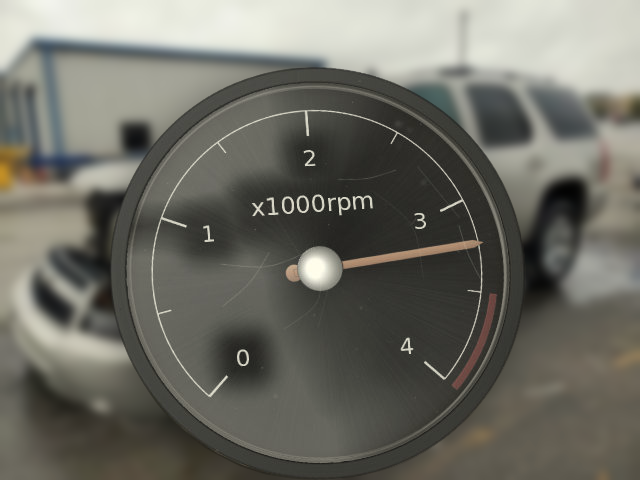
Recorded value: 3250 rpm
